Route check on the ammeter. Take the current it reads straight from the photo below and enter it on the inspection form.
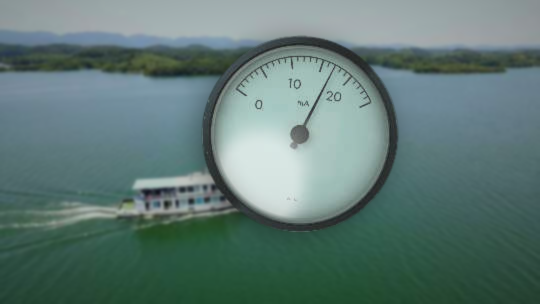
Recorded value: 17 mA
